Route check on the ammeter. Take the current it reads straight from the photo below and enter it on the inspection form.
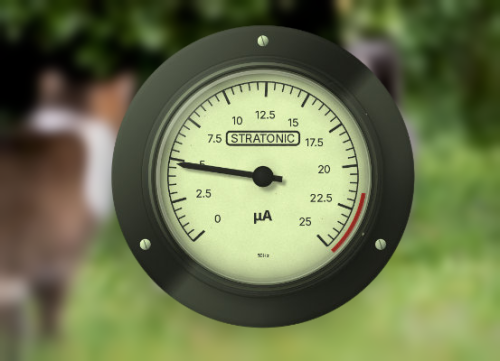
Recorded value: 4.75 µA
